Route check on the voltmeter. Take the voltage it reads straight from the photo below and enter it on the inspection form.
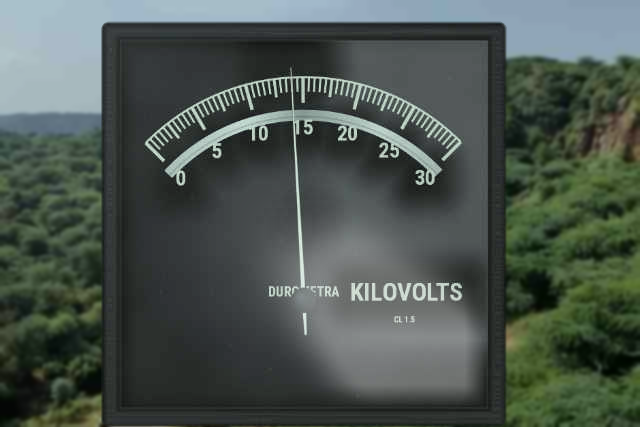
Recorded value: 14 kV
